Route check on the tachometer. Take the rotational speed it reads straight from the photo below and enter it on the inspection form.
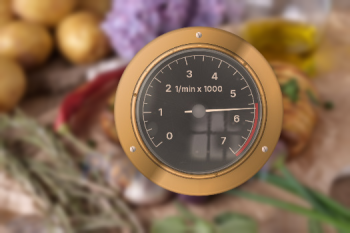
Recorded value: 5625 rpm
